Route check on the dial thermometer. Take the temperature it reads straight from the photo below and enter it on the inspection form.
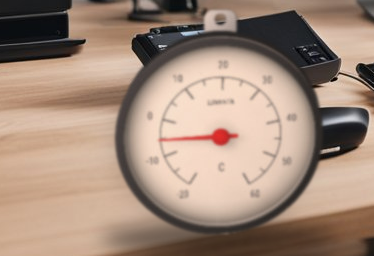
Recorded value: -5 °C
